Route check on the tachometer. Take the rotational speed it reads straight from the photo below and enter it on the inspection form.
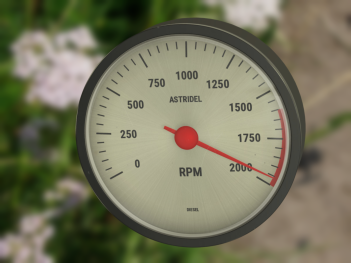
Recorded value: 1950 rpm
